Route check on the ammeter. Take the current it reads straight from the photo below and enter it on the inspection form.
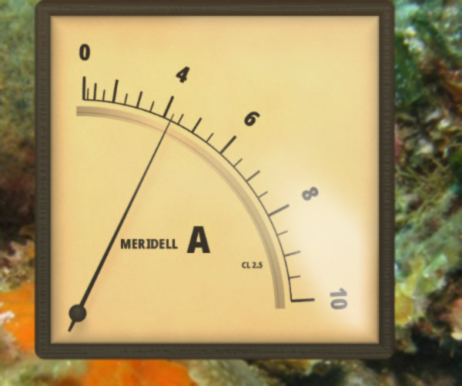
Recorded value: 4.25 A
